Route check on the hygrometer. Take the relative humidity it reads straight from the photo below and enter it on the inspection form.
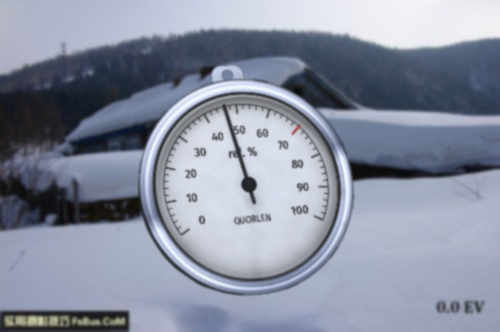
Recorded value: 46 %
